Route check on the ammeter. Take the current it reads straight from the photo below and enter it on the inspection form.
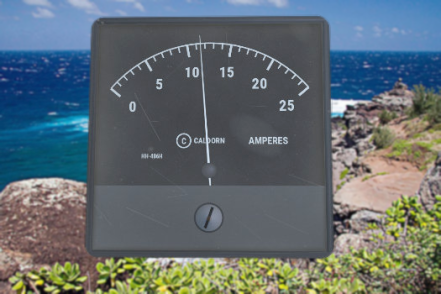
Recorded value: 11.5 A
